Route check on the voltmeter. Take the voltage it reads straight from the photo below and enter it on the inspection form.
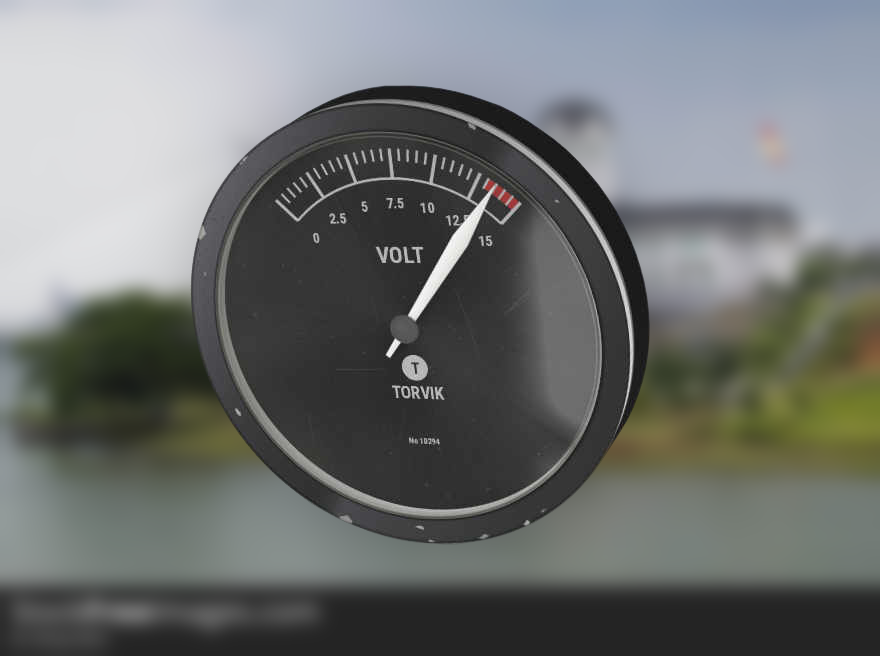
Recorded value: 13.5 V
